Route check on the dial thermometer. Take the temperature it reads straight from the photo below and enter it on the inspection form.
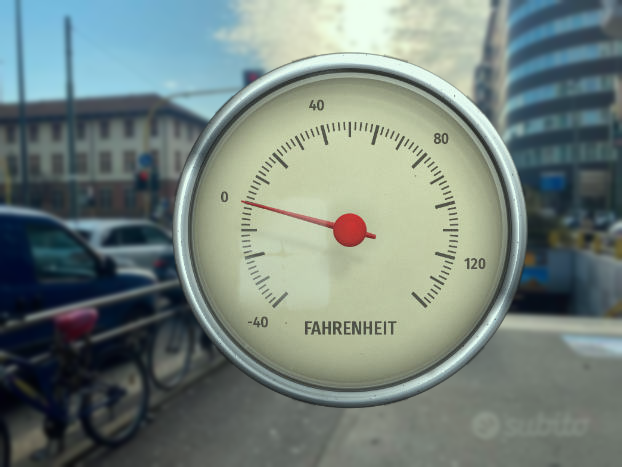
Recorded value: 0 °F
